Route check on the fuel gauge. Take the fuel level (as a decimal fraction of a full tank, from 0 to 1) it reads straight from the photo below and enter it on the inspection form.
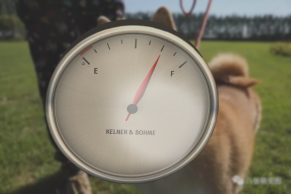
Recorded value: 0.75
